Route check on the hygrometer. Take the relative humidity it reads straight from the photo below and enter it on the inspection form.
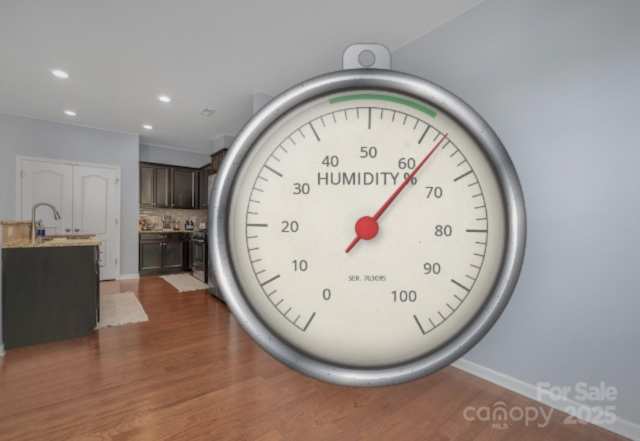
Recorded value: 63 %
